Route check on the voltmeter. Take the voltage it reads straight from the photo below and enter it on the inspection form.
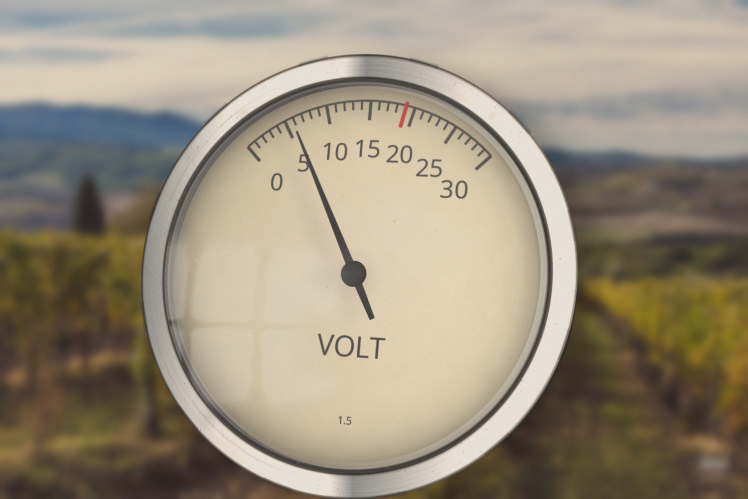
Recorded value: 6 V
